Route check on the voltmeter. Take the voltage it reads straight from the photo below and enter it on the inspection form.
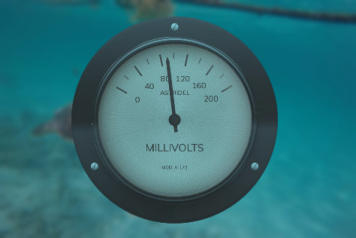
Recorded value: 90 mV
